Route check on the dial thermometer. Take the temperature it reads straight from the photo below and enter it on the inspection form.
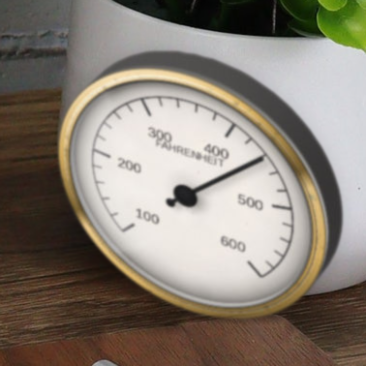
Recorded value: 440 °F
